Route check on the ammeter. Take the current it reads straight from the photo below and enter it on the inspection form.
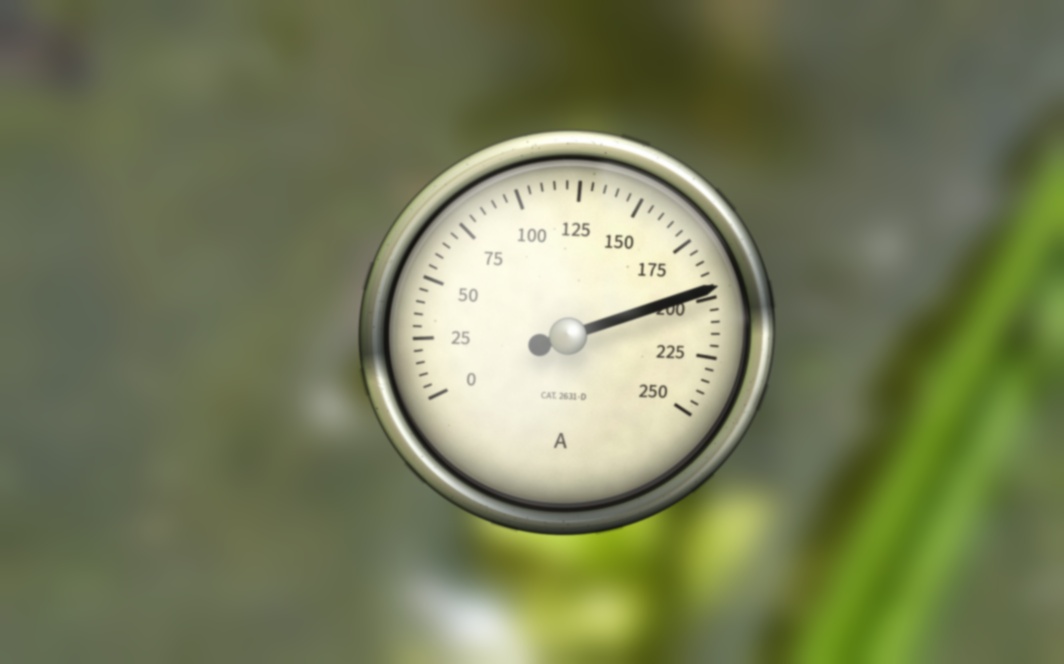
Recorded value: 195 A
